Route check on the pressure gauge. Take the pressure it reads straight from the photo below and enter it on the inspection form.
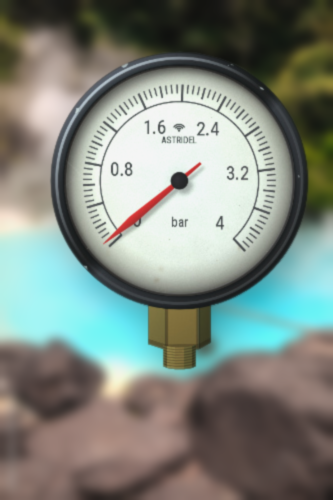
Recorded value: 0.05 bar
